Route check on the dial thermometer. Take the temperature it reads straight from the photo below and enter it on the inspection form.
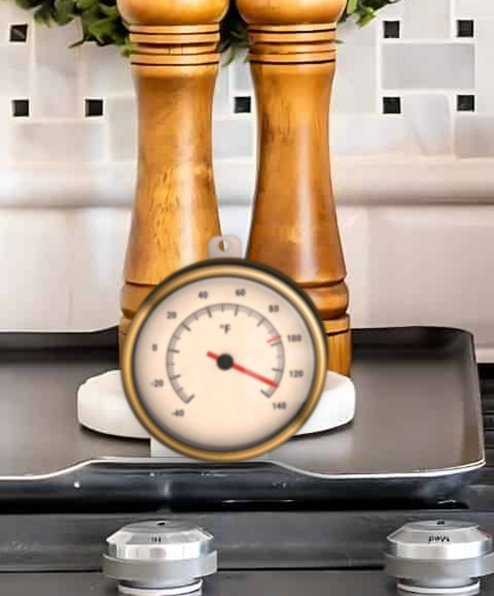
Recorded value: 130 °F
